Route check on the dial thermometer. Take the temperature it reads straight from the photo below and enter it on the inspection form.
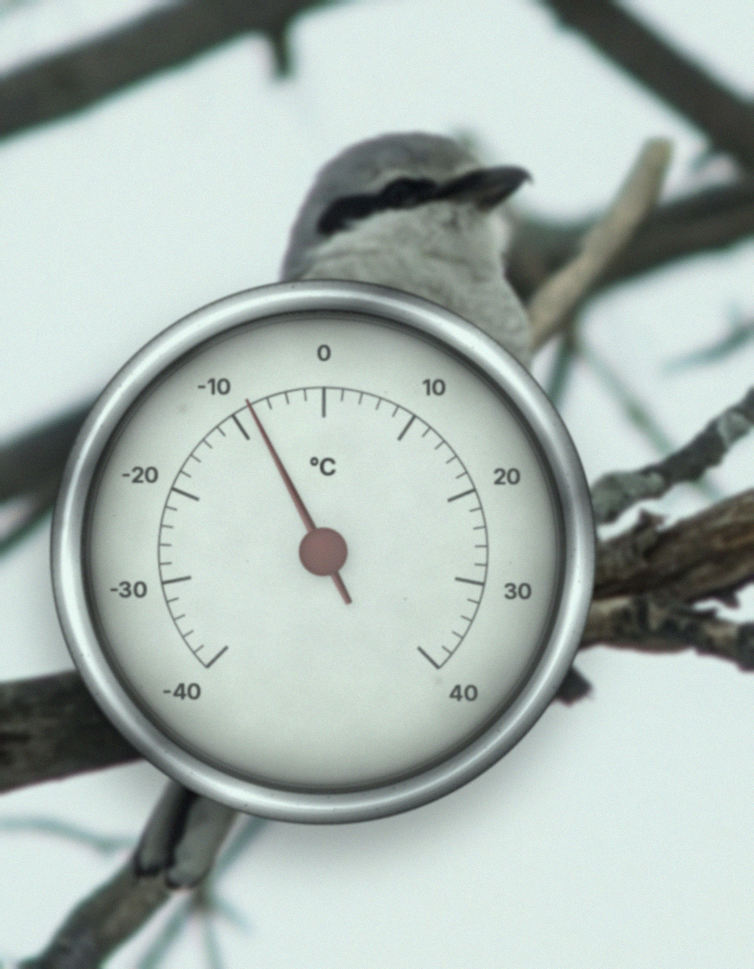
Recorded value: -8 °C
